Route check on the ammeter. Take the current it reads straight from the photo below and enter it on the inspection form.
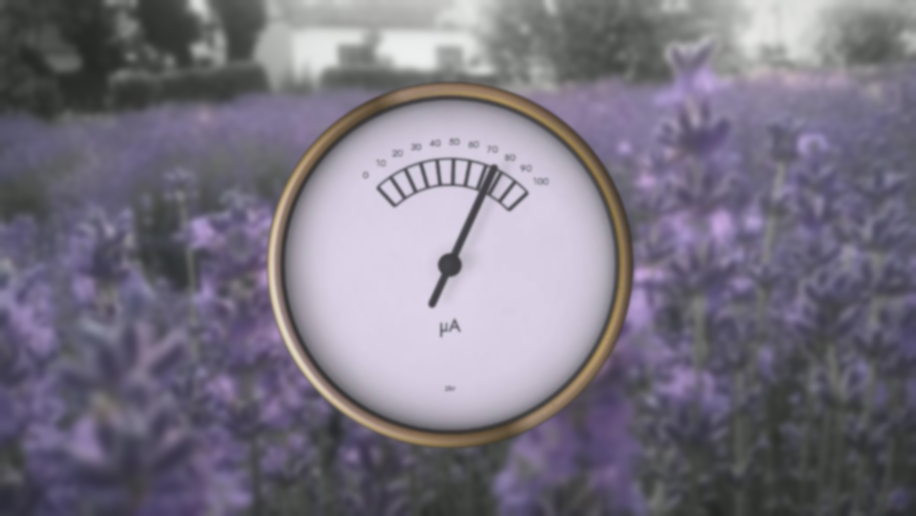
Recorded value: 75 µA
